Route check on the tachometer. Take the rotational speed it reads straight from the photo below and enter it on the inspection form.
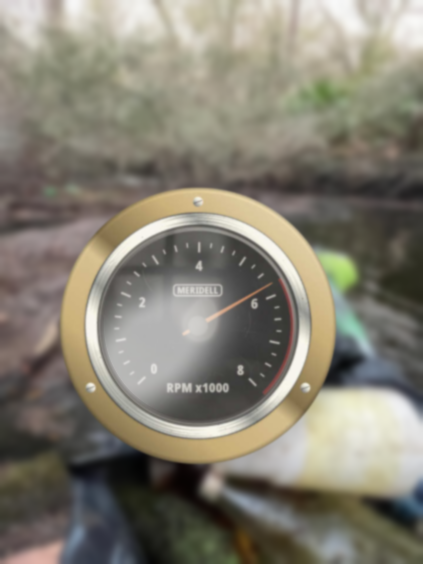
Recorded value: 5750 rpm
